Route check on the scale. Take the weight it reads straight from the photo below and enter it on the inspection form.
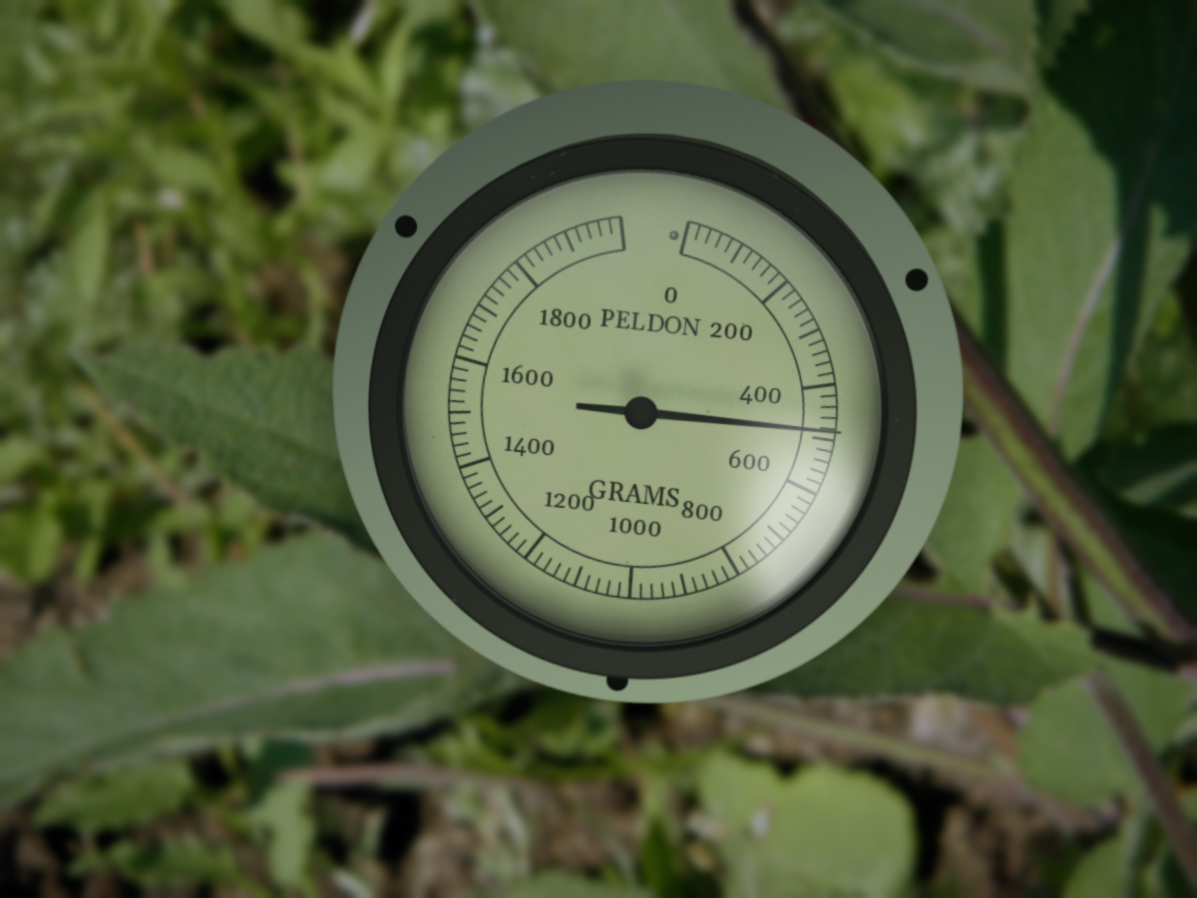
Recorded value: 480 g
